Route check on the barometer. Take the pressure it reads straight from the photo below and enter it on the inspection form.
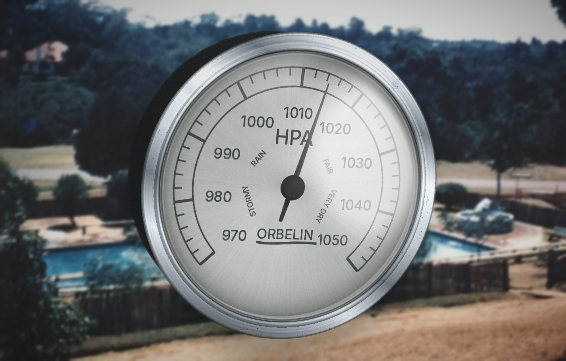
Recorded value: 1014 hPa
